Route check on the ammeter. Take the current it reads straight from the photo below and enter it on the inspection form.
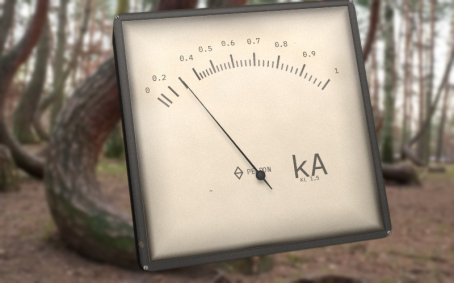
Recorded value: 0.3 kA
